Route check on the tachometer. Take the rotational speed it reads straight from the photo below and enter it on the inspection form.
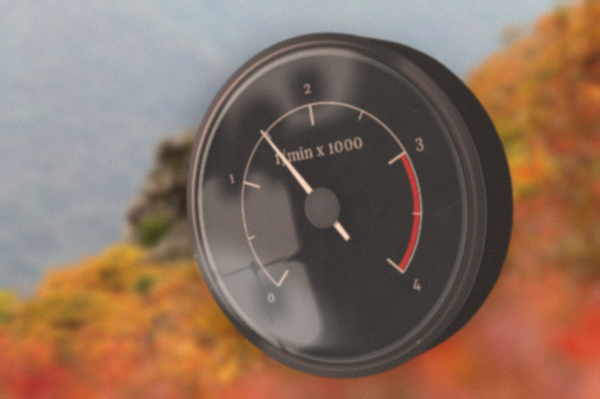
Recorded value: 1500 rpm
